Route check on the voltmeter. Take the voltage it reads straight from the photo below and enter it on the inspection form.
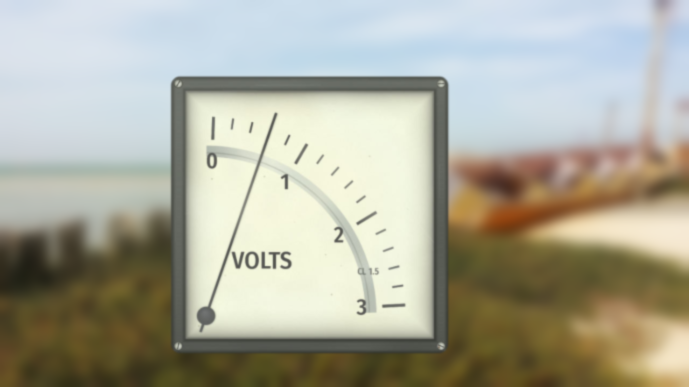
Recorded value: 0.6 V
